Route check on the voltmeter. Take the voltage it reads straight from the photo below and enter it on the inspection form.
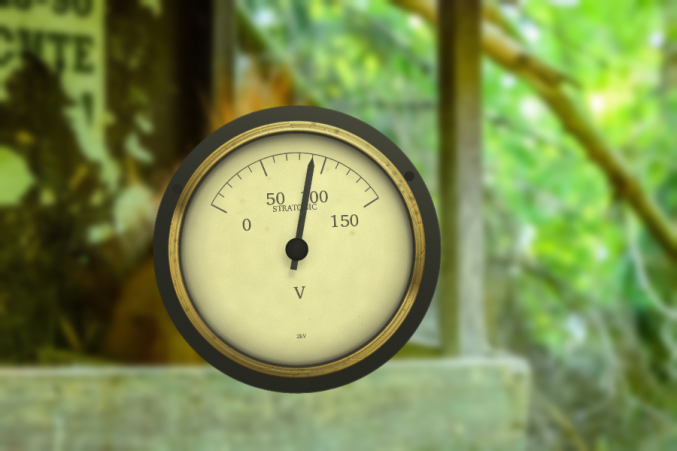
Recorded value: 90 V
